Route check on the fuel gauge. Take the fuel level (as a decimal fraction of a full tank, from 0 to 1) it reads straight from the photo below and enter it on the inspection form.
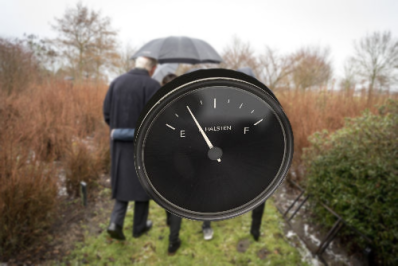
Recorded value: 0.25
